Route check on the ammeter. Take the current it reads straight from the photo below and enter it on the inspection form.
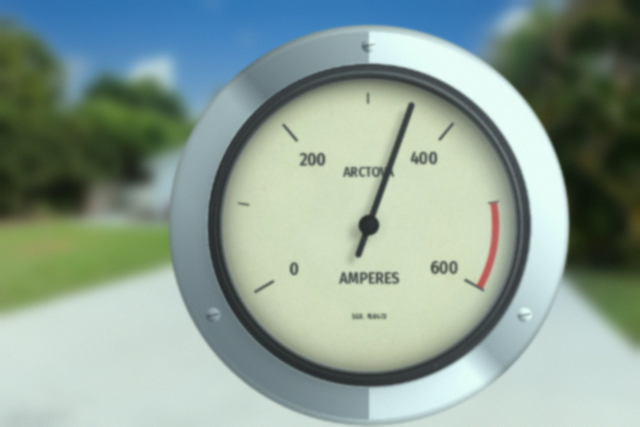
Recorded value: 350 A
